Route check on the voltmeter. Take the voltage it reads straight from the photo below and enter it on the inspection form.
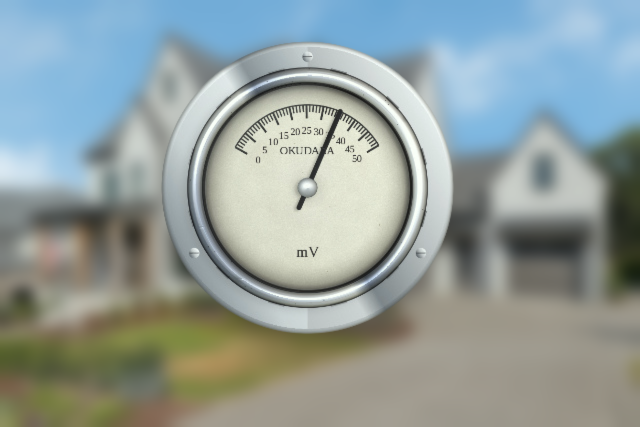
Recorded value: 35 mV
